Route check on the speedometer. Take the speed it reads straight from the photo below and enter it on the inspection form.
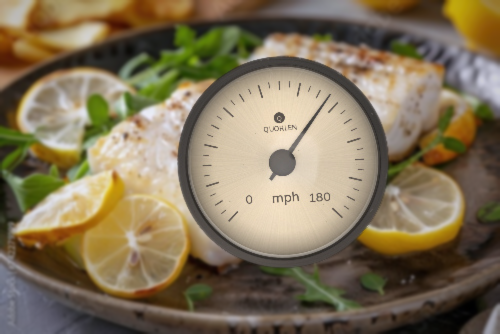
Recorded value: 115 mph
